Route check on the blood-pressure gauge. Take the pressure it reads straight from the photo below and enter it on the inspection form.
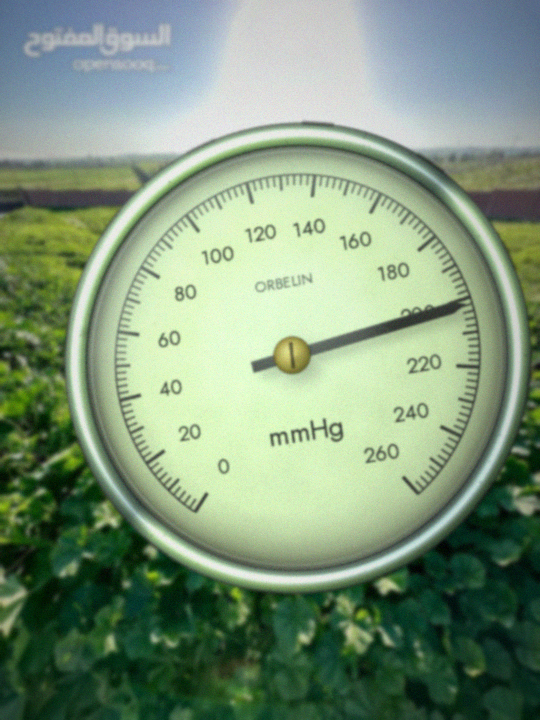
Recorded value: 202 mmHg
